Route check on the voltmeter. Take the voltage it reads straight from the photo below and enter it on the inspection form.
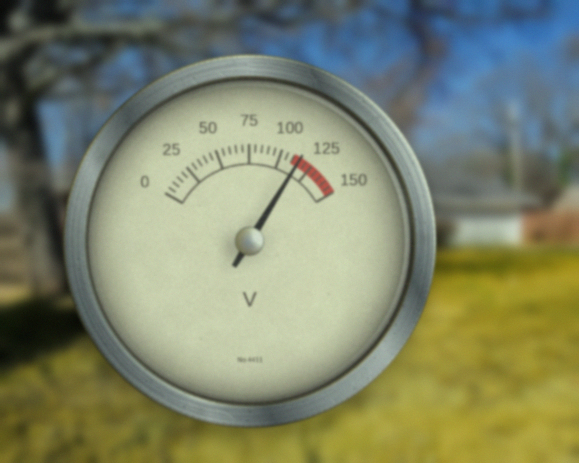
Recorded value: 115 V
